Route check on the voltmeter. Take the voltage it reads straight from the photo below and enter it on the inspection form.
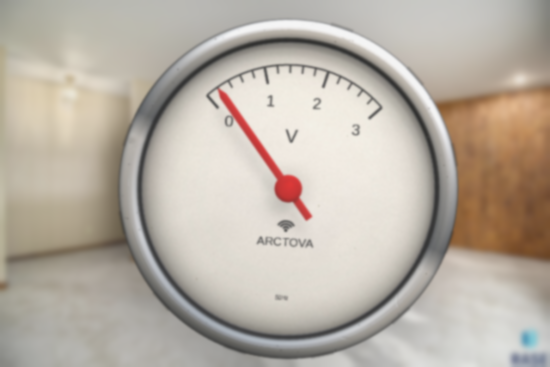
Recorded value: 0.2 V
